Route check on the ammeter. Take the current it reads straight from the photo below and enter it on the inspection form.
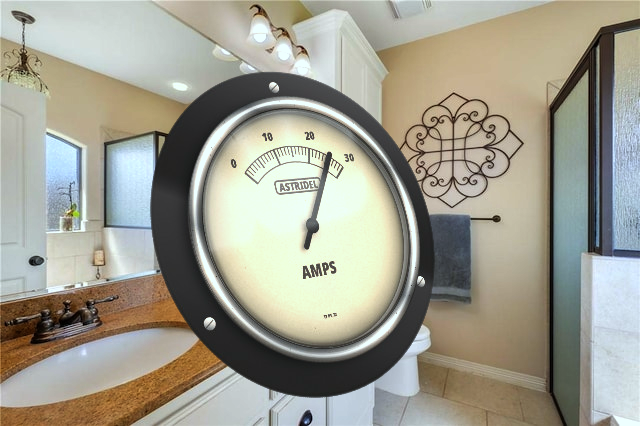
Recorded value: 25 A
